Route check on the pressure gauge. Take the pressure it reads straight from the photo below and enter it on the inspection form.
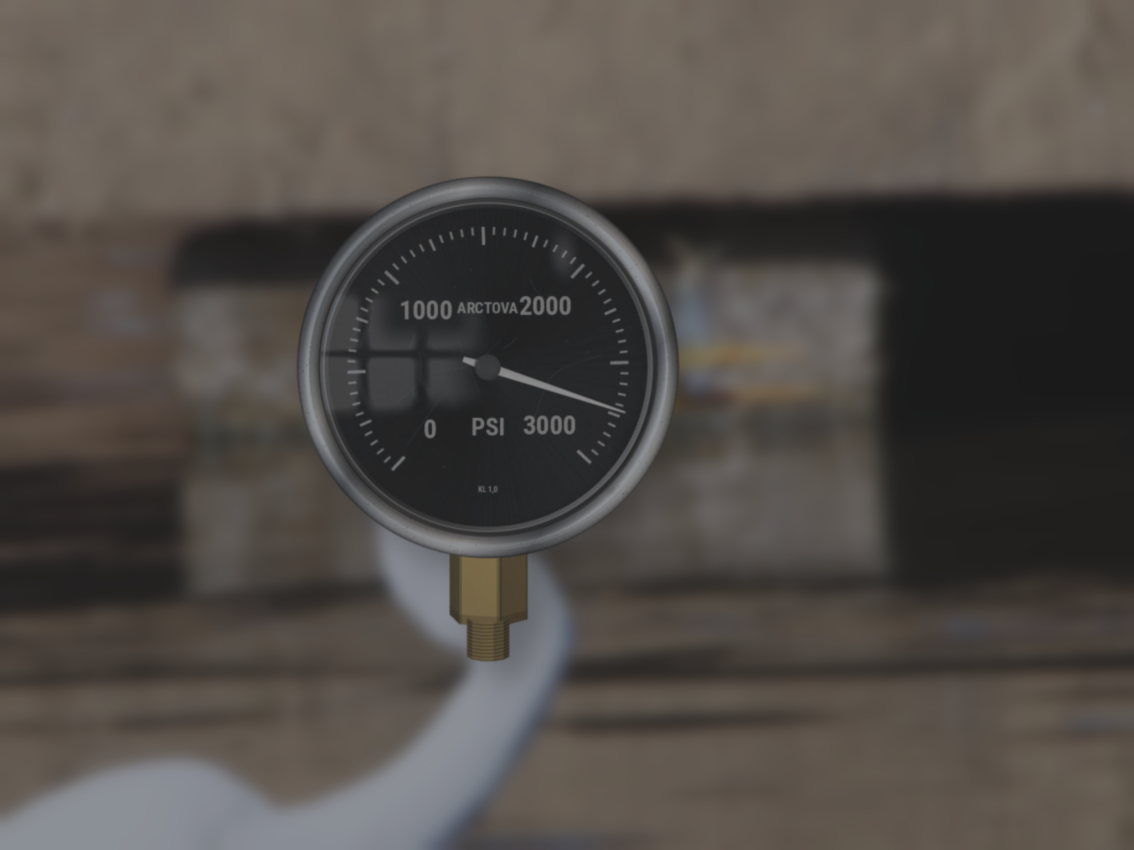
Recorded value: 2725 psi
